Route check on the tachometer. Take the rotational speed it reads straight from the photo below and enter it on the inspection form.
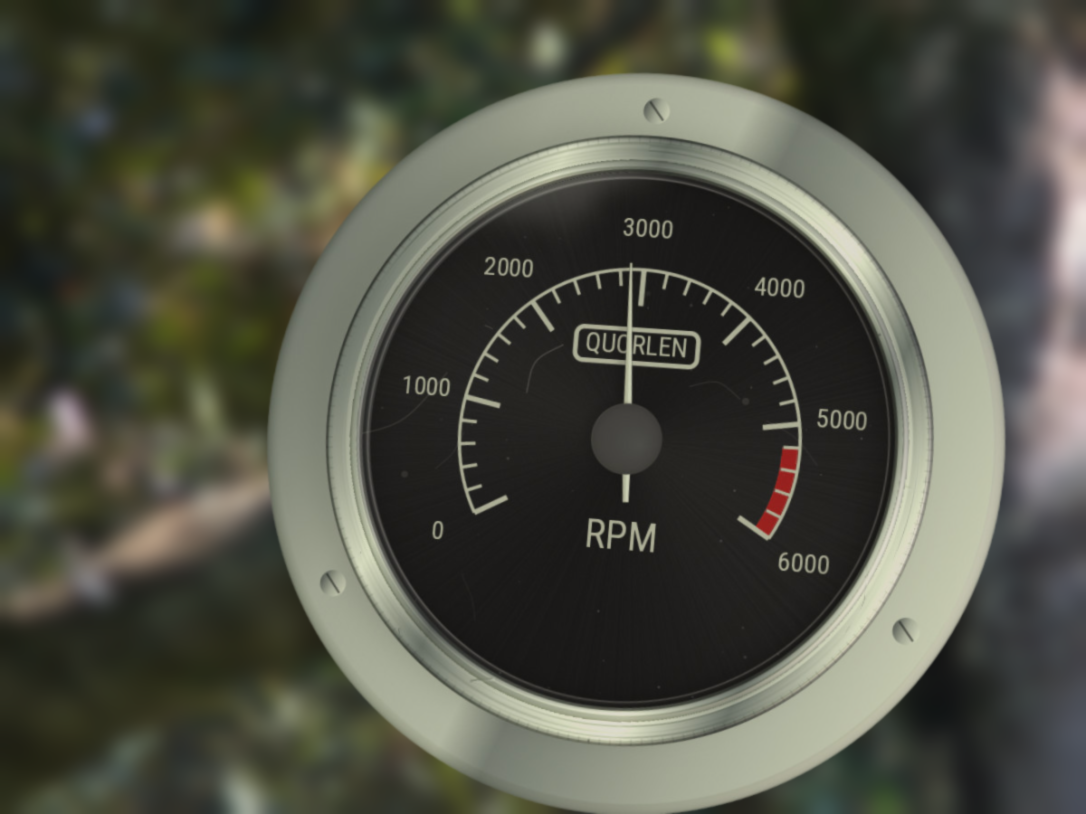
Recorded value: 2900 rpm
